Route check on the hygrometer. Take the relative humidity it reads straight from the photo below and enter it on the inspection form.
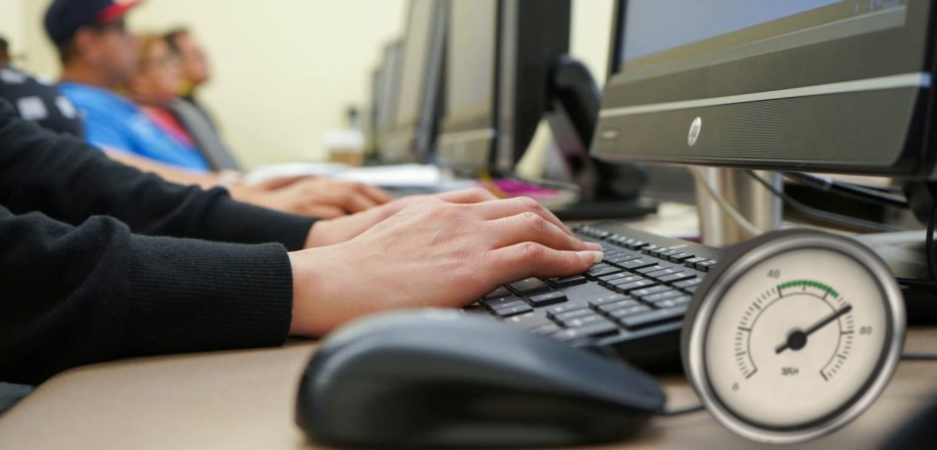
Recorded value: 70 %
